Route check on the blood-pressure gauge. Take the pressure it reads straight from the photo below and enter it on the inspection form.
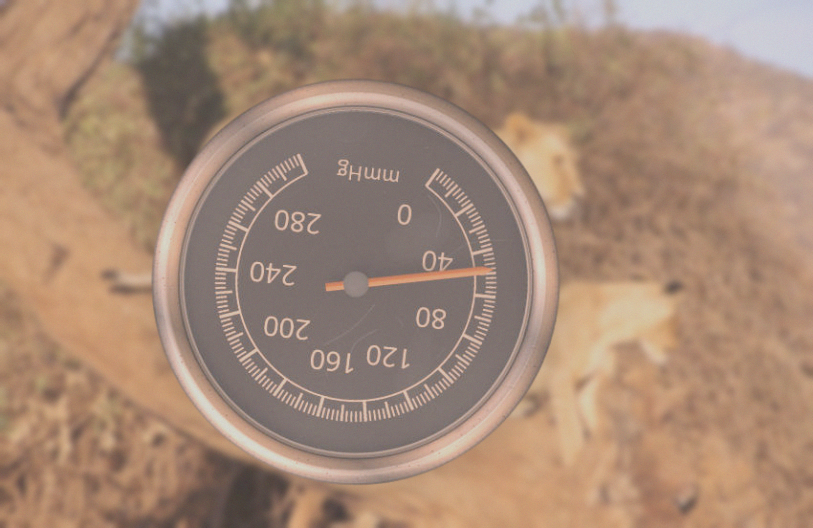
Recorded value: 48 mmHg
